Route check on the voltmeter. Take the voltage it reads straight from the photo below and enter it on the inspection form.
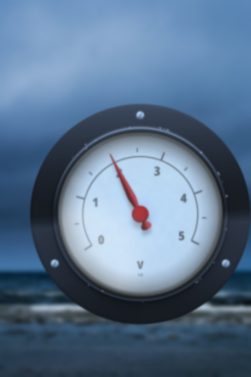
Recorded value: 2 V
